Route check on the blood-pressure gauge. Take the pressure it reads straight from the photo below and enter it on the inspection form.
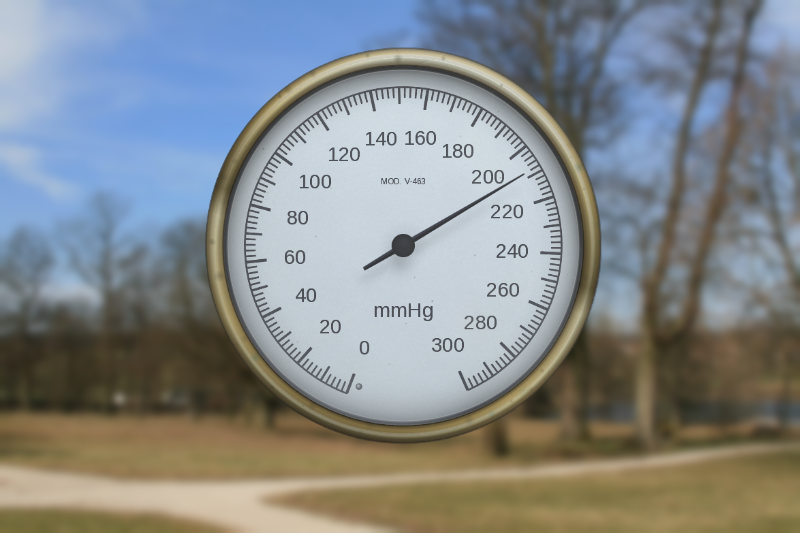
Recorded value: 208 mmHg
